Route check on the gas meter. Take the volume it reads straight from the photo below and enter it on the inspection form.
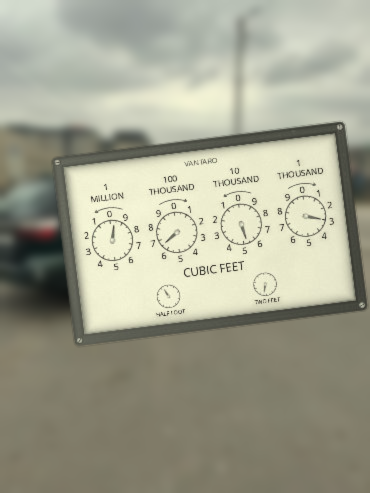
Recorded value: 965300 ft³
